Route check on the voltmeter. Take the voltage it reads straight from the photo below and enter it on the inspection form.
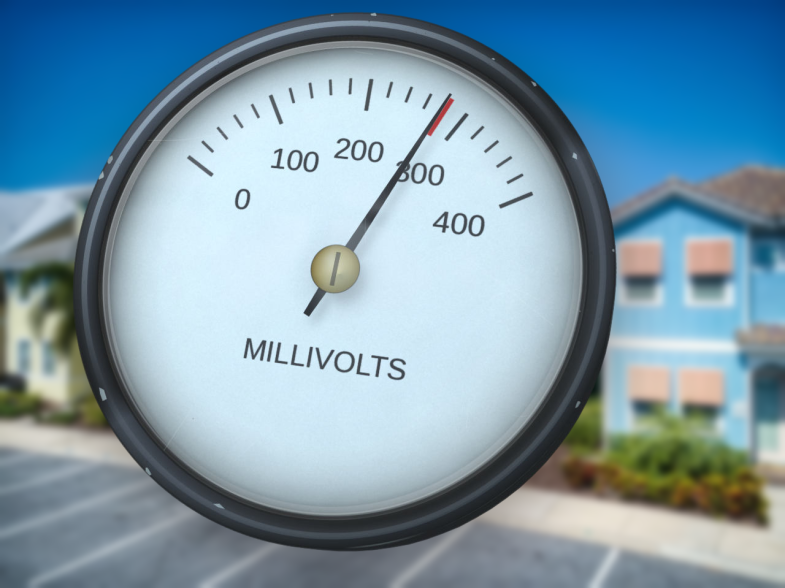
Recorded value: 280 mV
